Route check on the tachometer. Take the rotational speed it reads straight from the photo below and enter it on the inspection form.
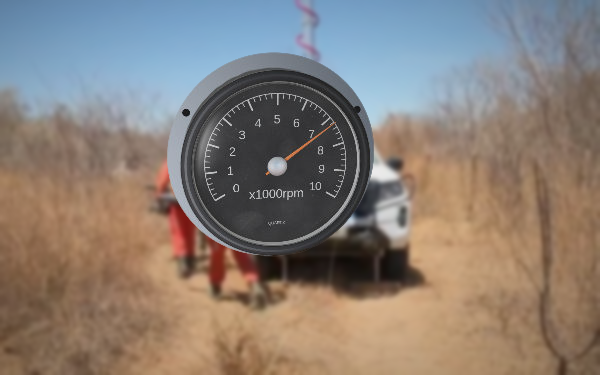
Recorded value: 7200 rpm
